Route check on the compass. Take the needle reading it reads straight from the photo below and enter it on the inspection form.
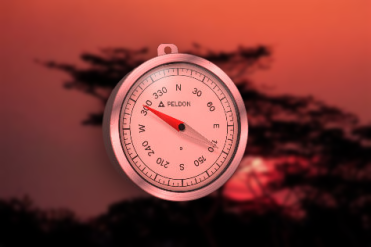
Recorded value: 300 °
